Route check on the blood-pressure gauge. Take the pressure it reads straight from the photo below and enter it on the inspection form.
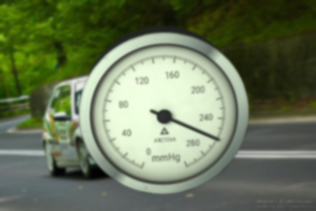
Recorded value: 260 mmHg
